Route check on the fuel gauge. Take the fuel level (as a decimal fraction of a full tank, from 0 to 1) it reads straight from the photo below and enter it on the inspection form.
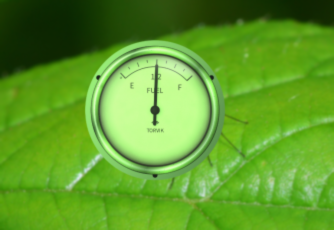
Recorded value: 0.5
